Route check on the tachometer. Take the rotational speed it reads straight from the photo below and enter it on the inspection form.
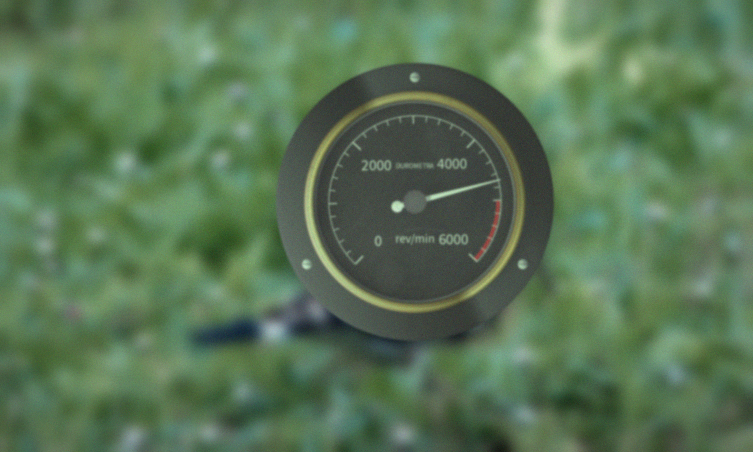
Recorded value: 4700 rpm
